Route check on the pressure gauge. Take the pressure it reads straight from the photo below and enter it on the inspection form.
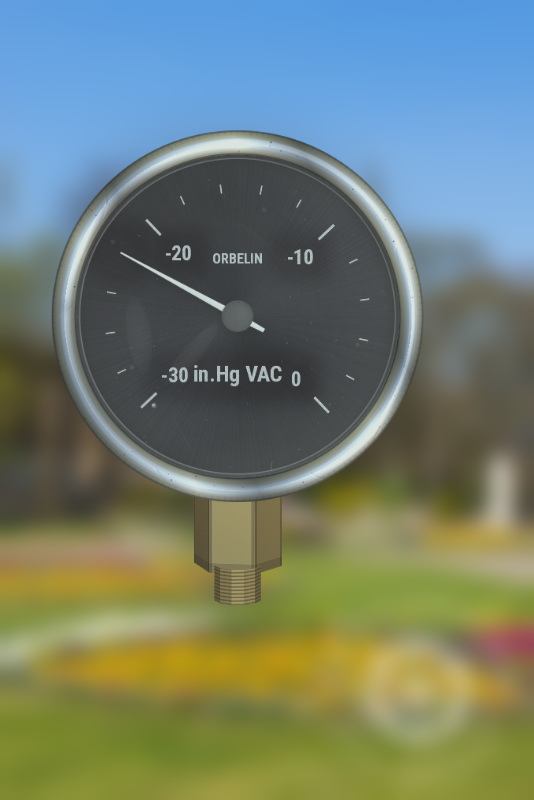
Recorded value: -22 inHg
